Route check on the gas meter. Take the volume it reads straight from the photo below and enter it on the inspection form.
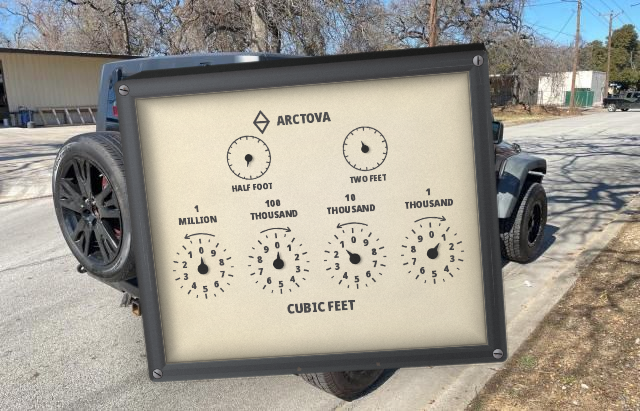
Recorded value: 1100 ft³
